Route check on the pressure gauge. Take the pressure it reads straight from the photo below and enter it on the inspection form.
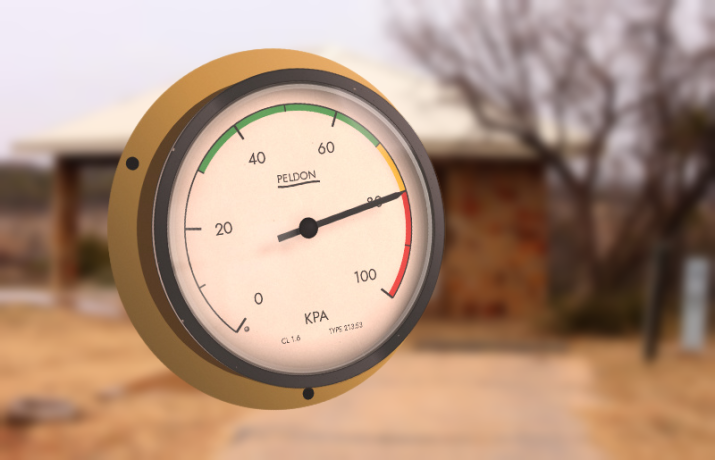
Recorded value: 80 kPa
